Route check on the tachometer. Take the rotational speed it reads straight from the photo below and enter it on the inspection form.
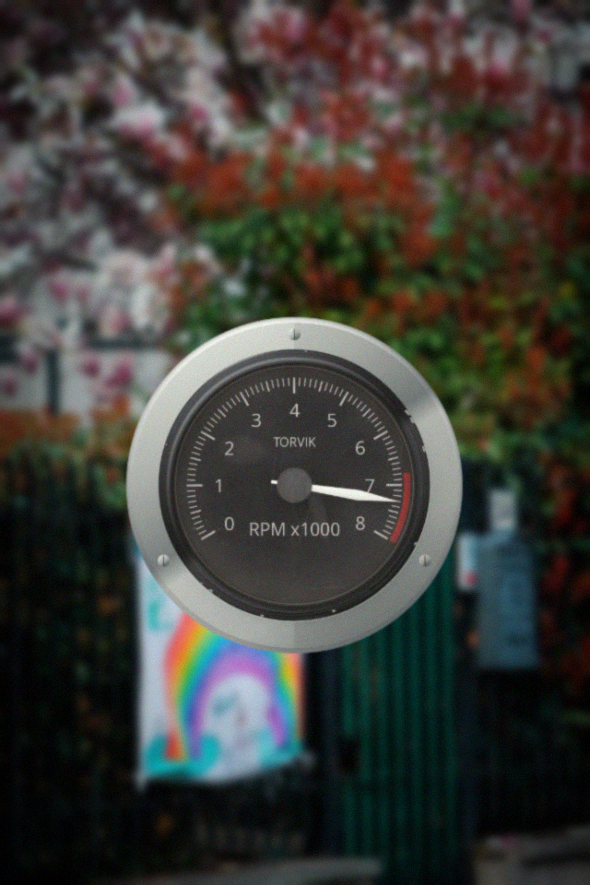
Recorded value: 7300 rpm
